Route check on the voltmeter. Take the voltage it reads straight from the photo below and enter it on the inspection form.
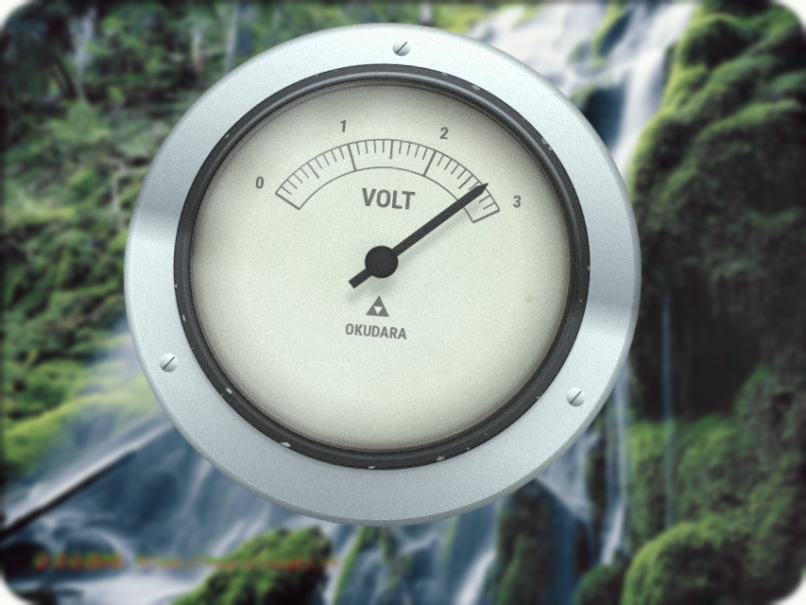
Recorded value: 2.7 V
